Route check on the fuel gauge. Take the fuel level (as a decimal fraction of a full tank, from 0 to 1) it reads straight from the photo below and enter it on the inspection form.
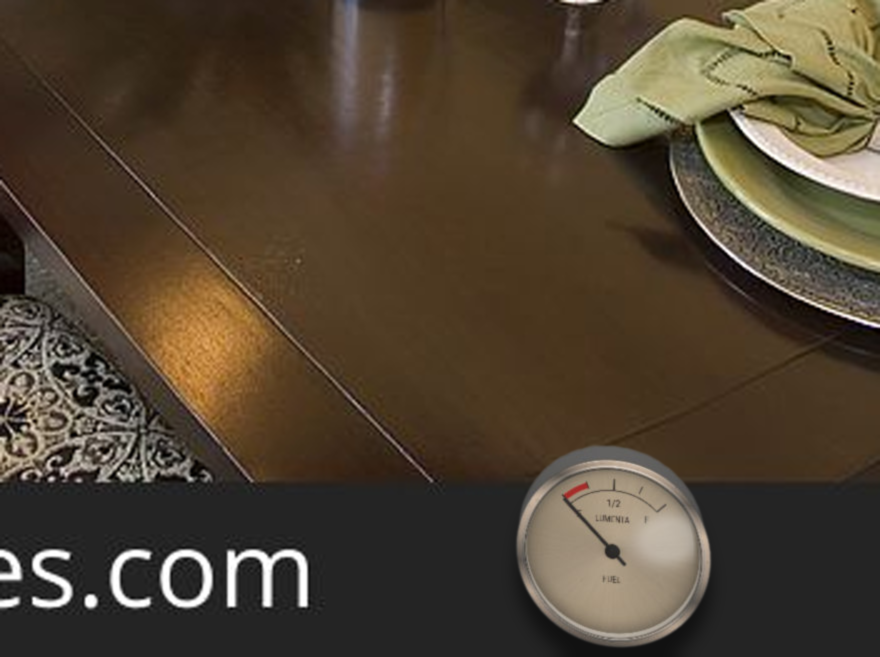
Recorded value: 0
